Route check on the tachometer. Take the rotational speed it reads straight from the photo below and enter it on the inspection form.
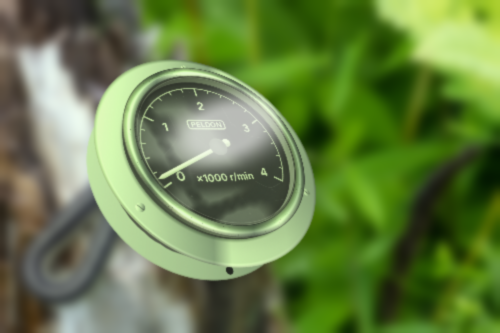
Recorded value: 100 rpm
